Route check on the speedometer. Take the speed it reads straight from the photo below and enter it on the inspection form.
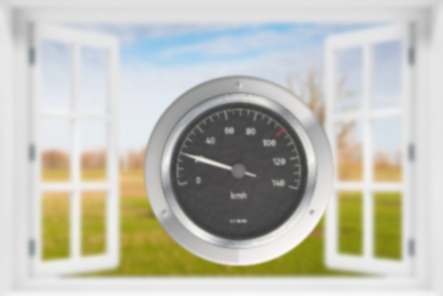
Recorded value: 20 km/h
